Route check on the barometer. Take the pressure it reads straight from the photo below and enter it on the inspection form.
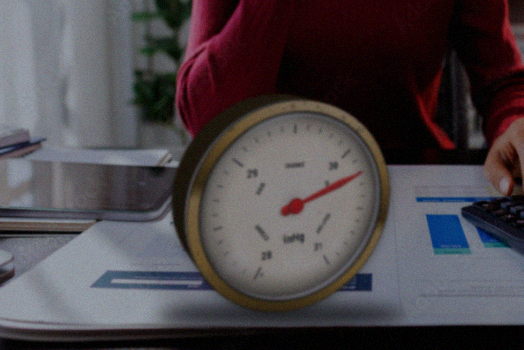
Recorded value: 30.2 inHg
